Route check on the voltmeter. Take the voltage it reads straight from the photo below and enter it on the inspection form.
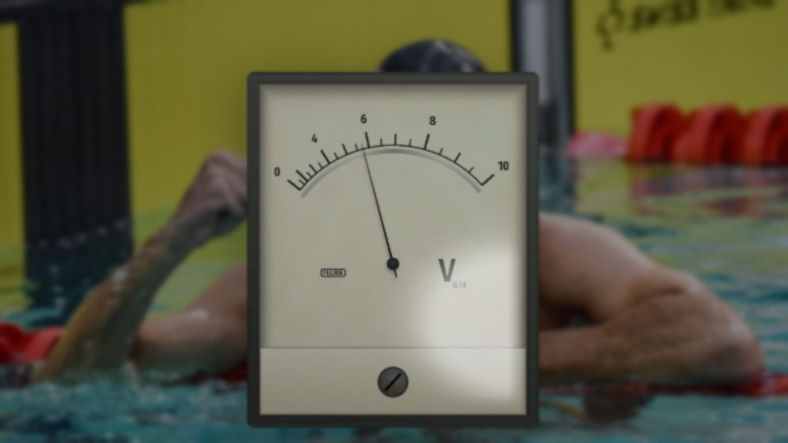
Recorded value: 5.75 V
